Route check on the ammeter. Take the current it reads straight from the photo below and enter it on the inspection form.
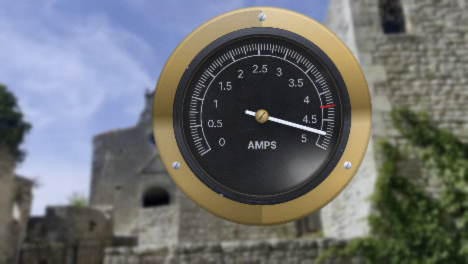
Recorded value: 4.75 A
